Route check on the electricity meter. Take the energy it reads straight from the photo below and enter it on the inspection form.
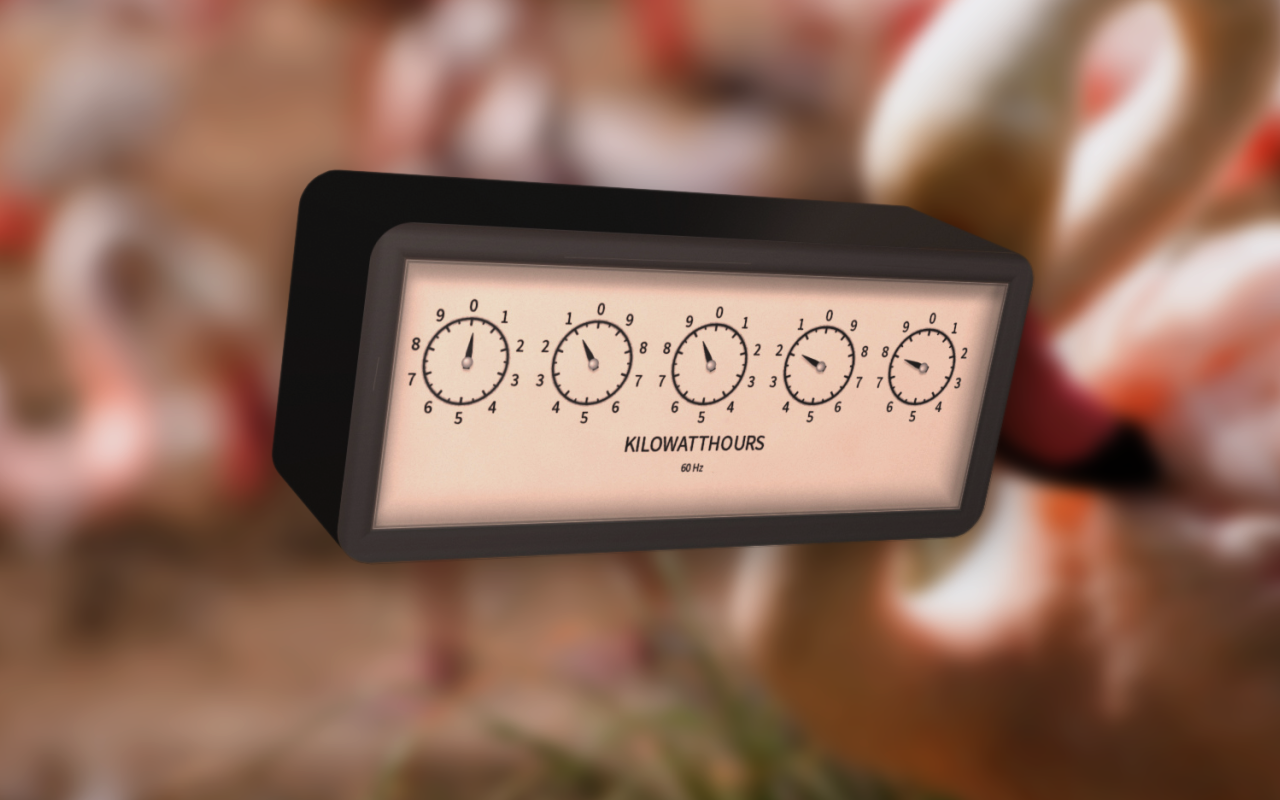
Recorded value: 918 kWh
